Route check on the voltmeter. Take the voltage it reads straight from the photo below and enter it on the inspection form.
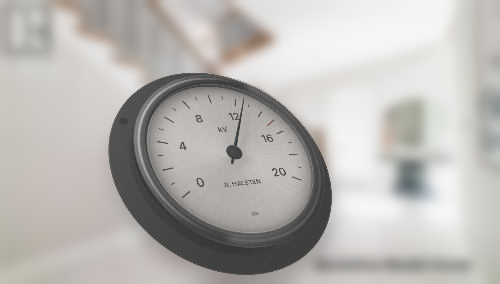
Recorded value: 12.5 kV
